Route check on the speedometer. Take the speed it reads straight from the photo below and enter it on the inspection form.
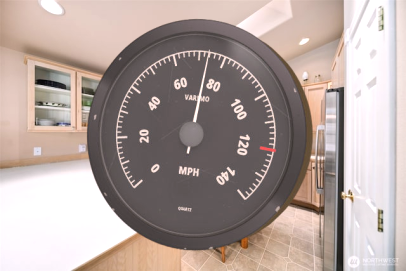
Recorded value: 74 mph
